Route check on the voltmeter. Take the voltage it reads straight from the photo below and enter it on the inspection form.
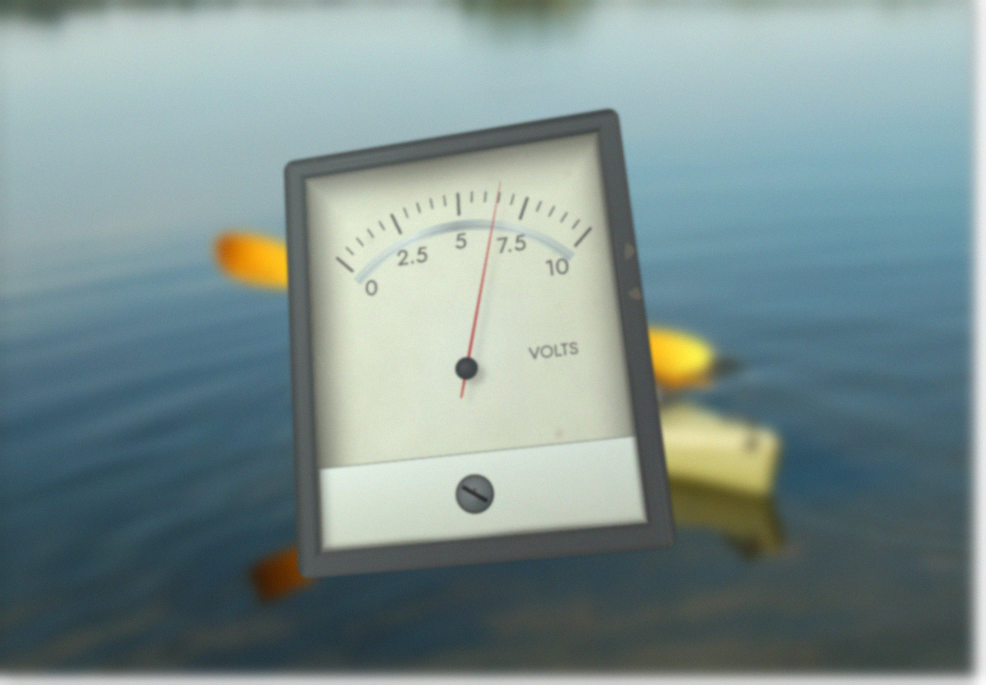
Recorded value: 6.5 V
